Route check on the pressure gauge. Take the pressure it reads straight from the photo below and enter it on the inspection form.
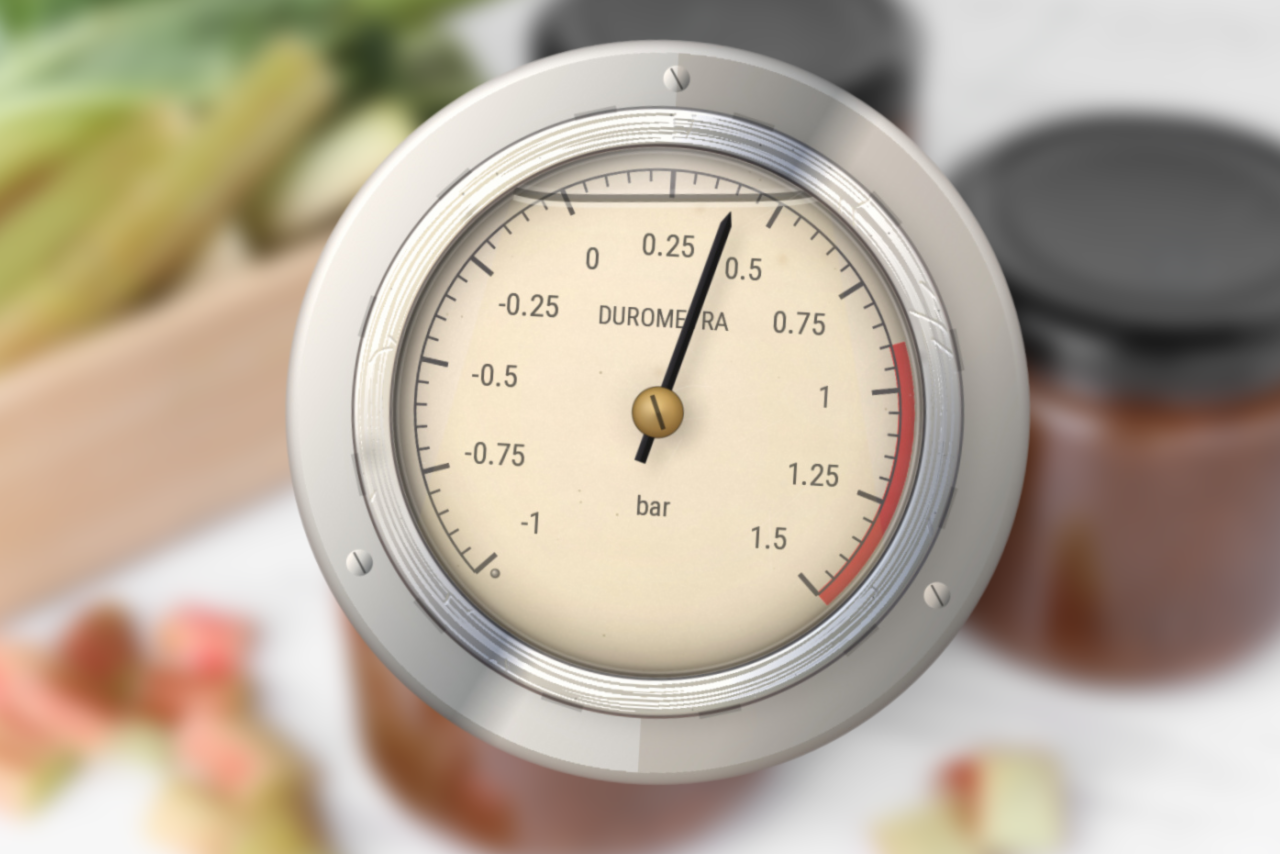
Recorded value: 0.4 bar
